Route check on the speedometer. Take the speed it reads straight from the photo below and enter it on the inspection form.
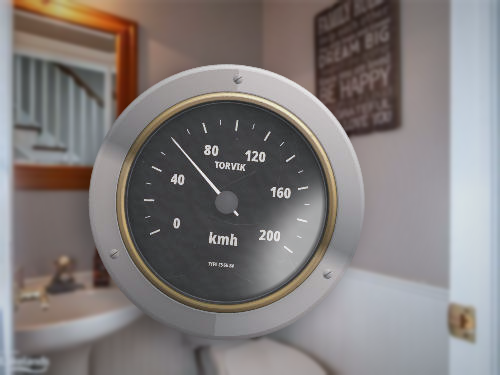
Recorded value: 60 km/h
